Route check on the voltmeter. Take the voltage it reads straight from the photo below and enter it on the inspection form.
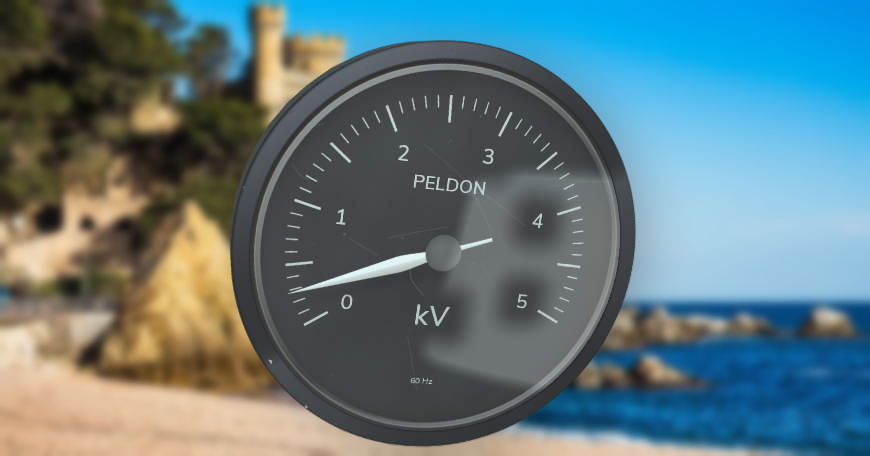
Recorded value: 0.3 kV
